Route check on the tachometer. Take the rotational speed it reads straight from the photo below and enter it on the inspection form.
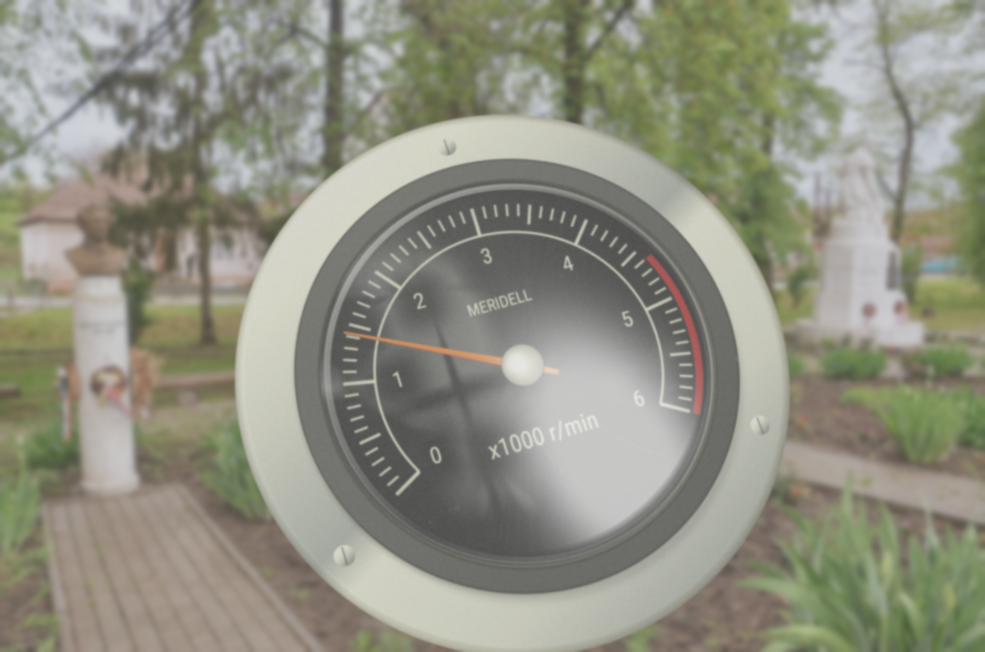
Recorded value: 1400 rpm
